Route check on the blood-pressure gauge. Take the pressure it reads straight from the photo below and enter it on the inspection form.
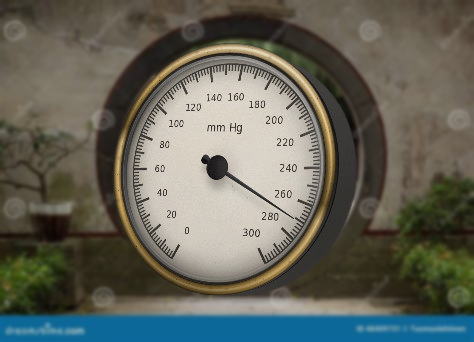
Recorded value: 270 mmHg
